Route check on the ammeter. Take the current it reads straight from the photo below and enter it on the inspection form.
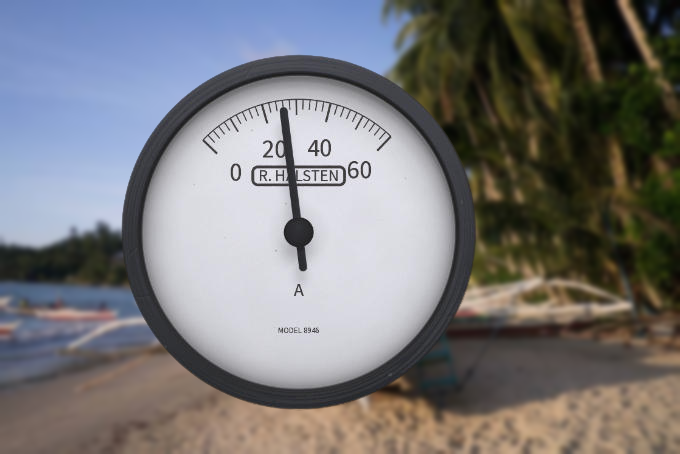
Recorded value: 26 A
